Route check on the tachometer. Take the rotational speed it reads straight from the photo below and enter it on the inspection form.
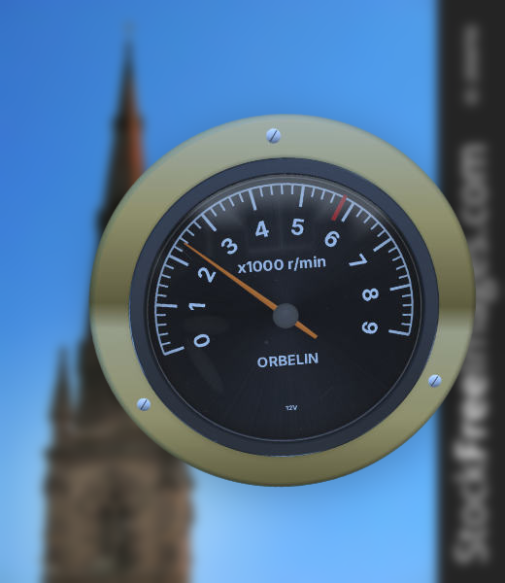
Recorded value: 2400 rpm
